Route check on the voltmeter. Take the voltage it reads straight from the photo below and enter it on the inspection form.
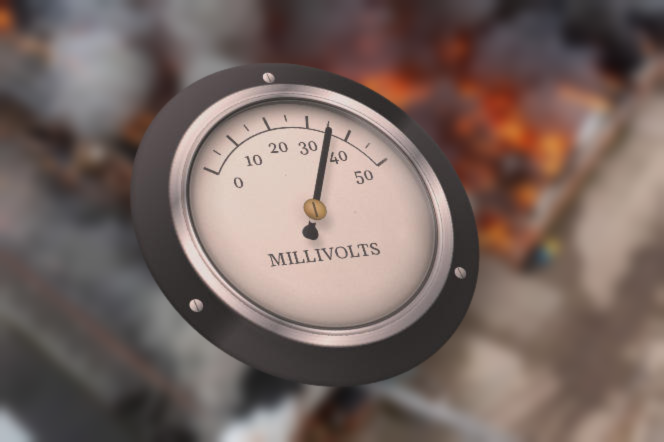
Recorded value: 35 mV
